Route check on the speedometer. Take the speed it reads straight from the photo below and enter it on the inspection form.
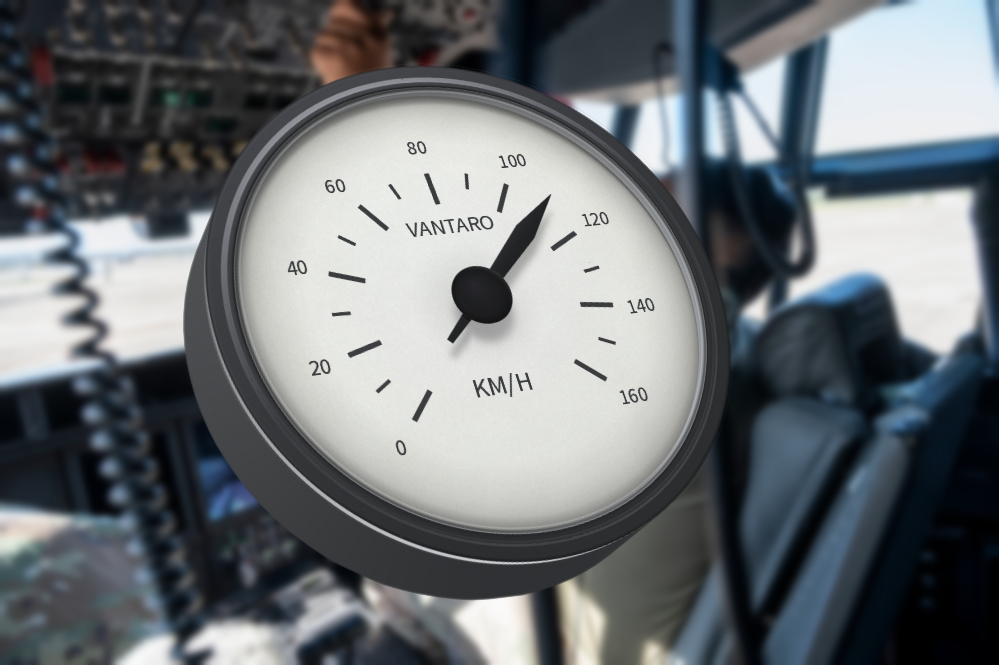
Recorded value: 110 km/h
